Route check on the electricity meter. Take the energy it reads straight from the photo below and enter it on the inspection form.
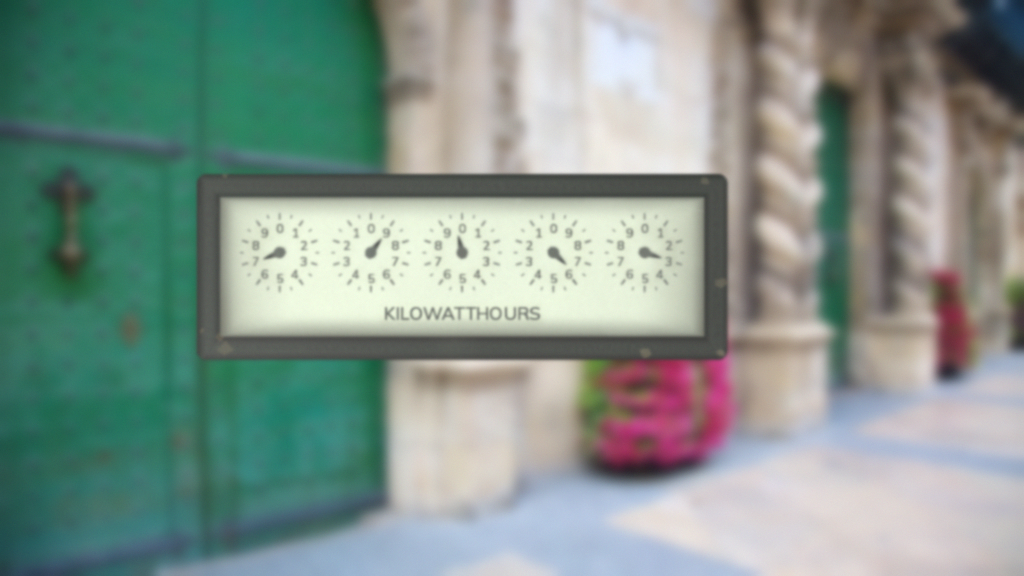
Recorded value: 68963 kWh
